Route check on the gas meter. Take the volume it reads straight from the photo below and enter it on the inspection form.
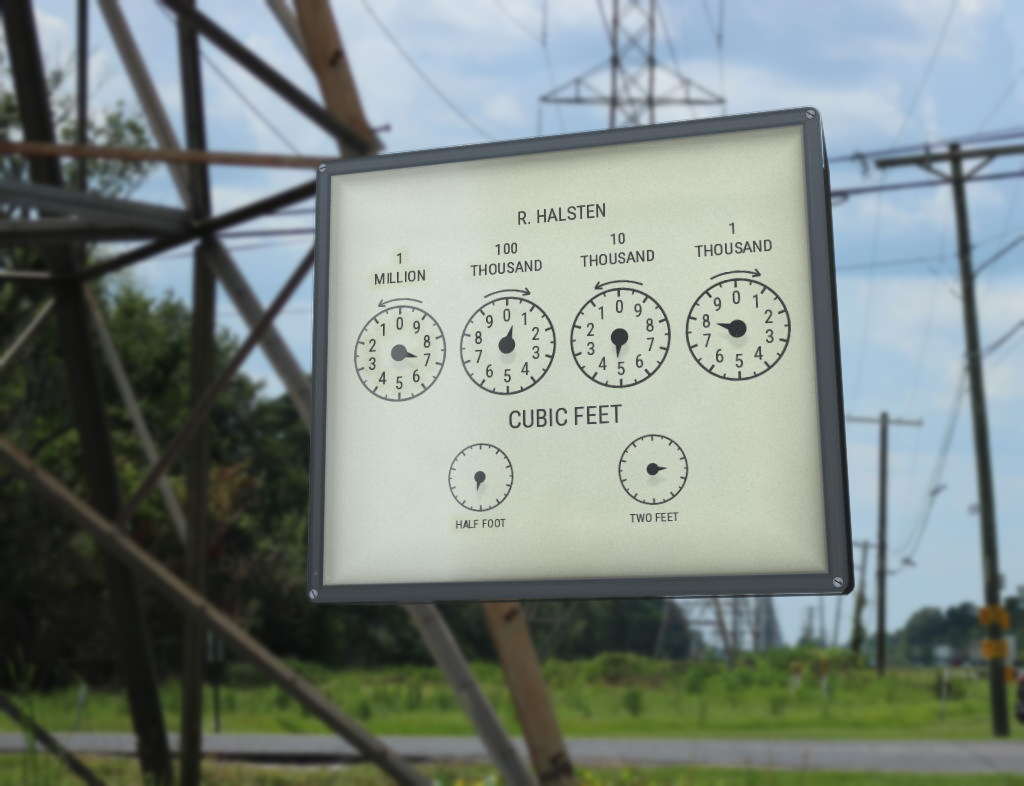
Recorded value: 704800 ft³
